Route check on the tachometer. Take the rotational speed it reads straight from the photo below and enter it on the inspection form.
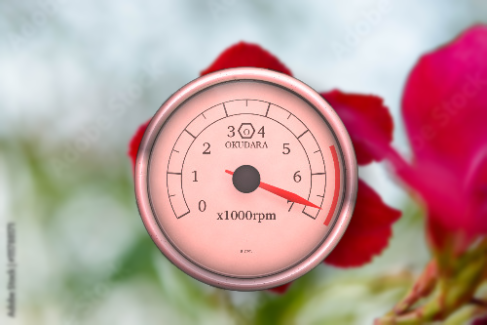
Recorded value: 6750 rpm
